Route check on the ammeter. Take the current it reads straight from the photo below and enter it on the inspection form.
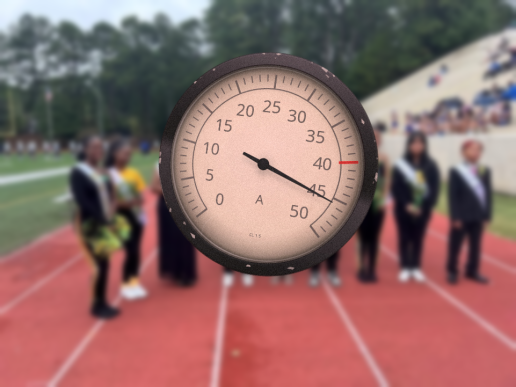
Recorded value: 45.5 A
